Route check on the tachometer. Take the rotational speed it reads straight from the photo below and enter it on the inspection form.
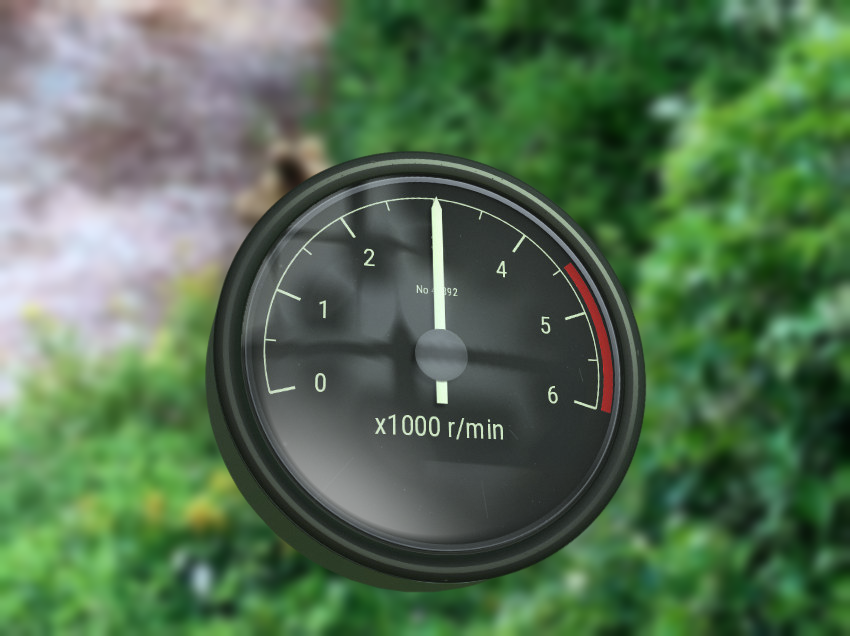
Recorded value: 3000 rpm
